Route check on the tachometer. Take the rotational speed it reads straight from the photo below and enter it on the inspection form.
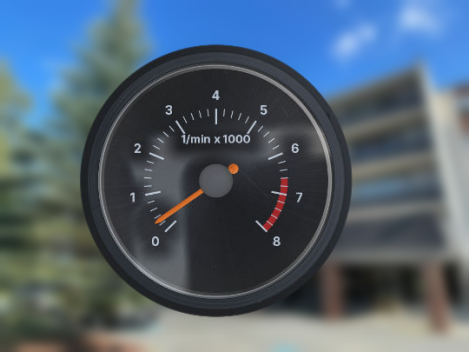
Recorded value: 300 rpm
